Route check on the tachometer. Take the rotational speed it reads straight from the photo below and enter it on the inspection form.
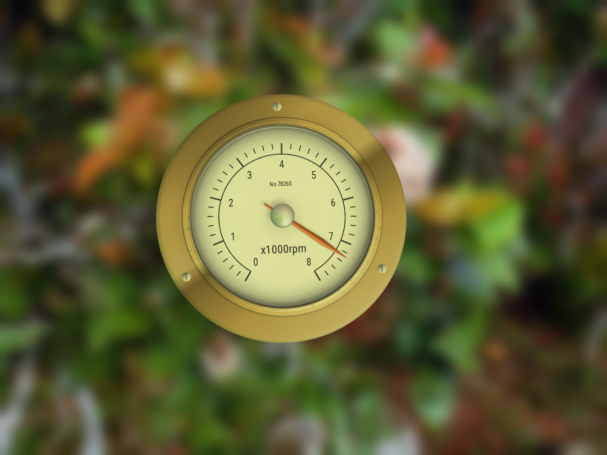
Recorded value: 7300 rpm
